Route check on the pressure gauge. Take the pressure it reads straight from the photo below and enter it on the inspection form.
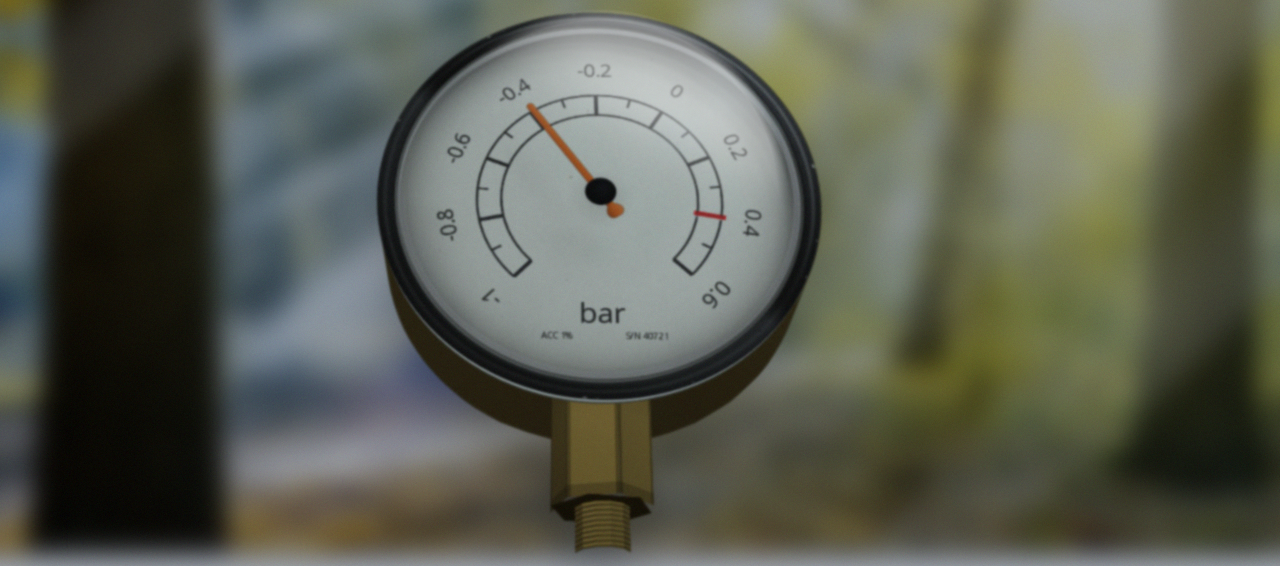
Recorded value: -0.4 bar
